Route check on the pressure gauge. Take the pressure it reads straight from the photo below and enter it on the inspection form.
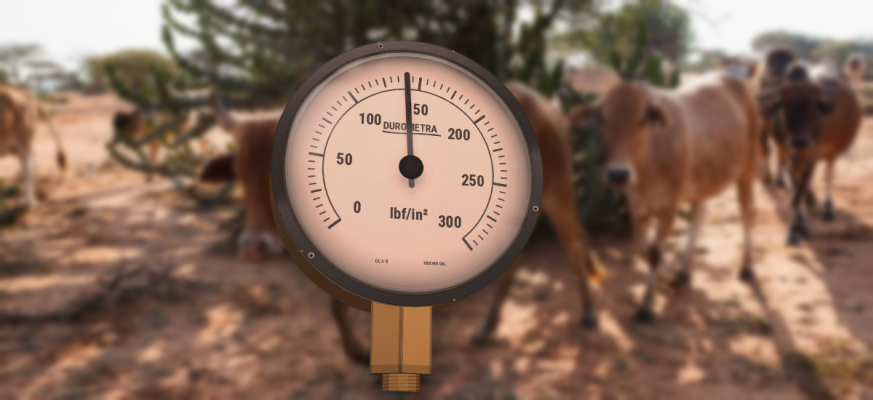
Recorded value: 140 psi
